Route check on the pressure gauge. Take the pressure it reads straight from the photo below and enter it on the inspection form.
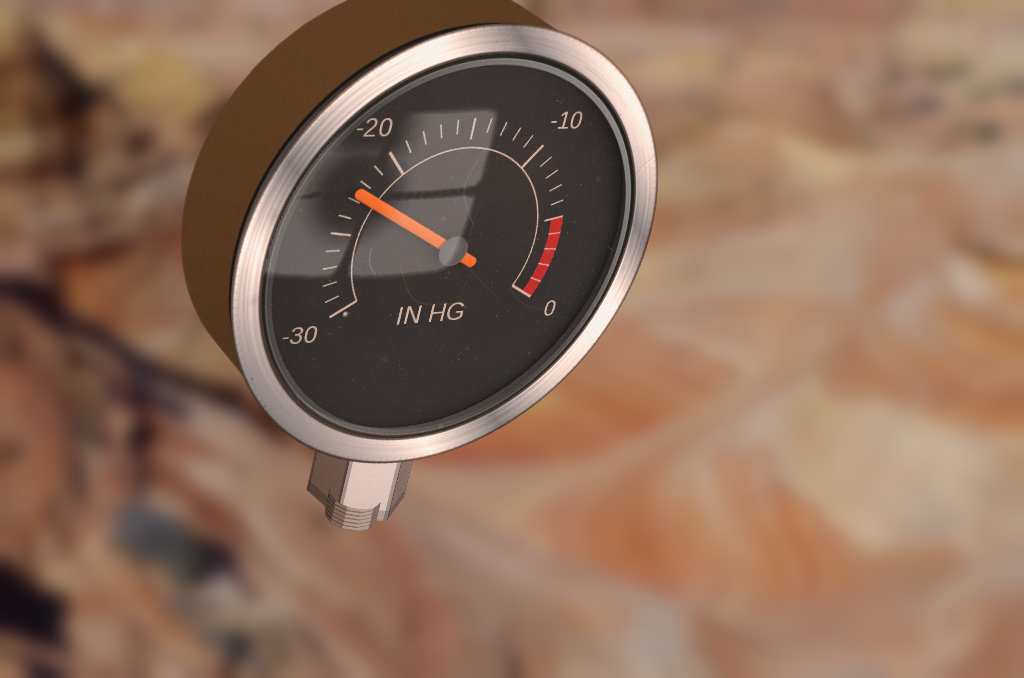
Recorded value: -22.5 inHg
